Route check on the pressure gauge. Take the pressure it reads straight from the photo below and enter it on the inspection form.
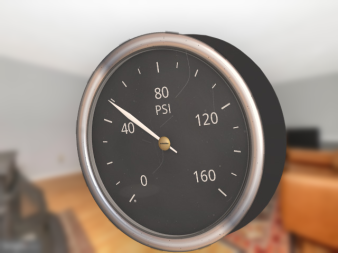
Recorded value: 50 psi
